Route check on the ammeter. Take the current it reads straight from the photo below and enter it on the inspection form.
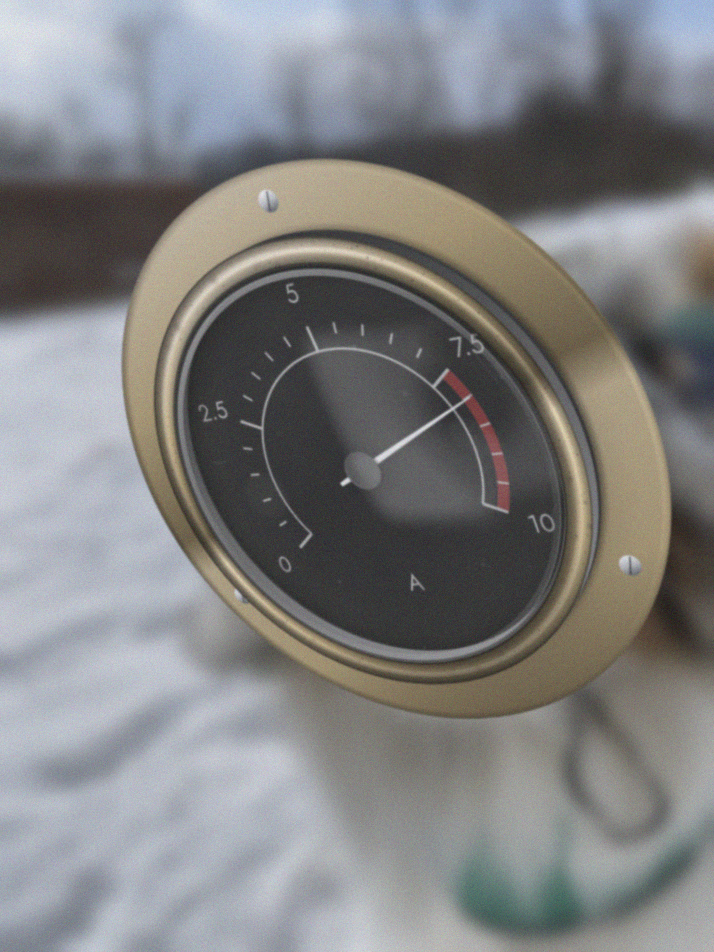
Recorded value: 8 A
